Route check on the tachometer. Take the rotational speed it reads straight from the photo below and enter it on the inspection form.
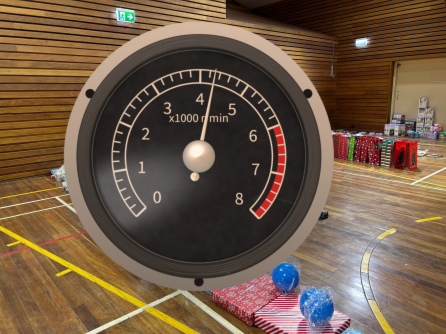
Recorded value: 4300 rpm
